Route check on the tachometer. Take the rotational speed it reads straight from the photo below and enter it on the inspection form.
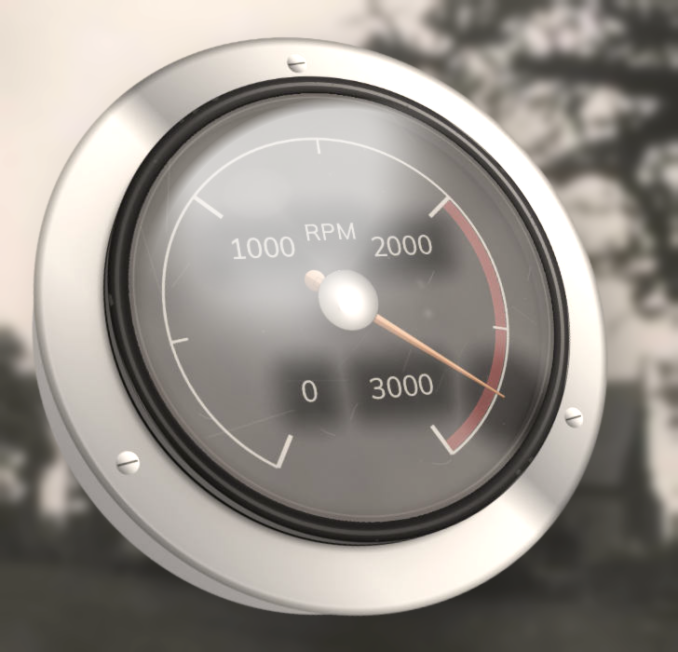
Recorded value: 2750 rpm
